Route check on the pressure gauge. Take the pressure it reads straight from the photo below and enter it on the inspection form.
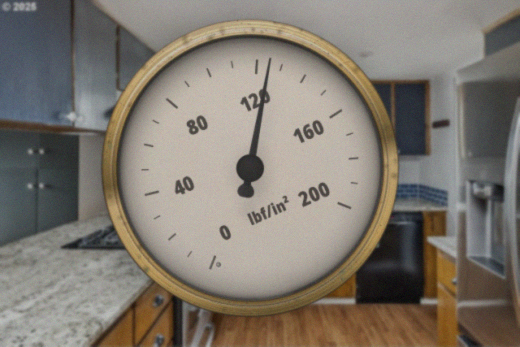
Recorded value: 125 psi
